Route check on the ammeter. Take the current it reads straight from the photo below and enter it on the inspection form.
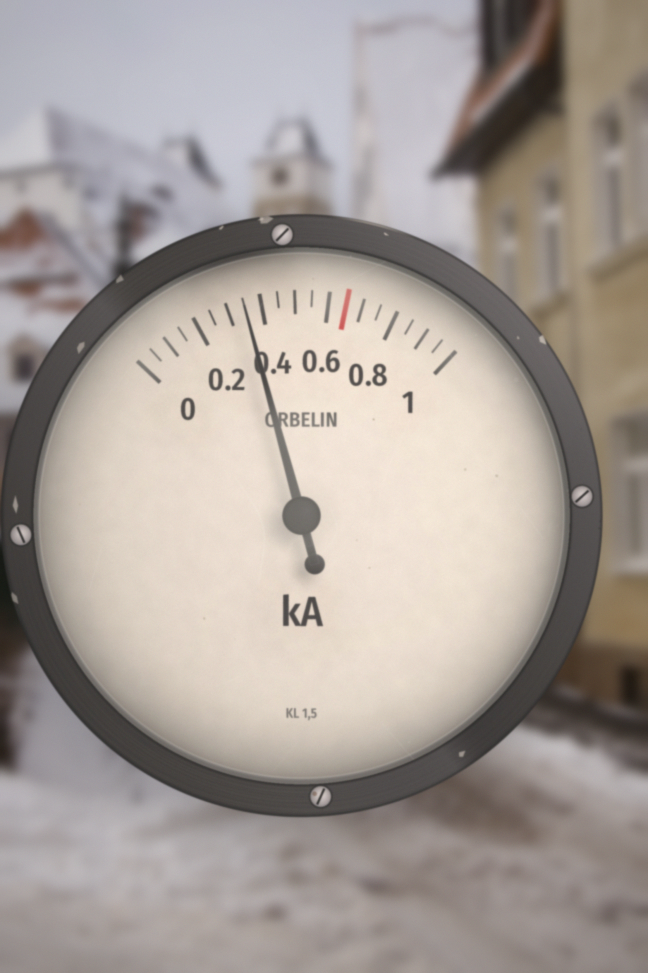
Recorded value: 0.35 kA
